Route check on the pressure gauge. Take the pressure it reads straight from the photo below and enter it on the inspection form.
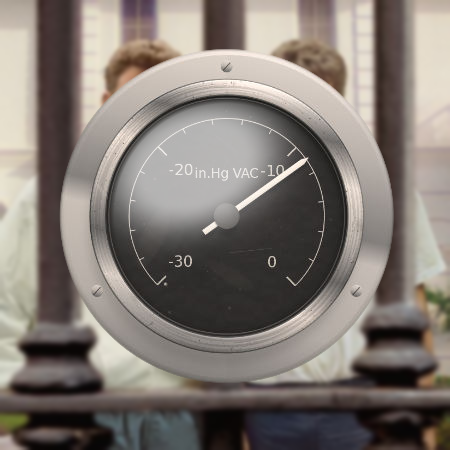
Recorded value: -9 inHg
